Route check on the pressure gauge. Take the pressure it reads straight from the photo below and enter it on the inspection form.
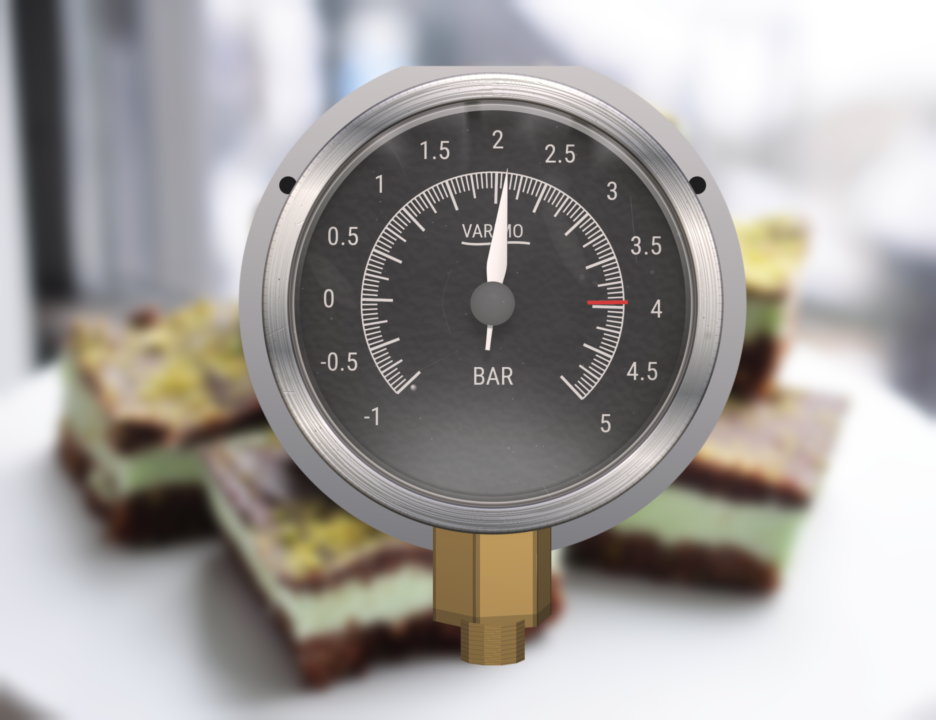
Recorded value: 2.1 bar
